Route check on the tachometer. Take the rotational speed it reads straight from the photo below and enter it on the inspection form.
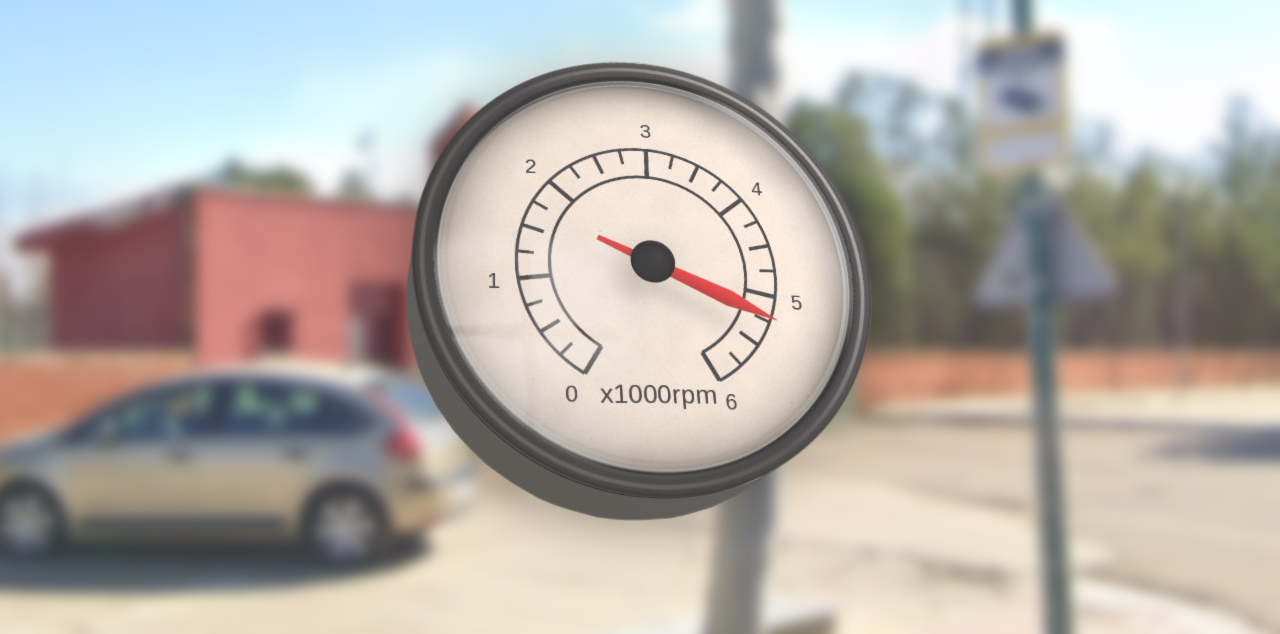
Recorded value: 5250 rpm
